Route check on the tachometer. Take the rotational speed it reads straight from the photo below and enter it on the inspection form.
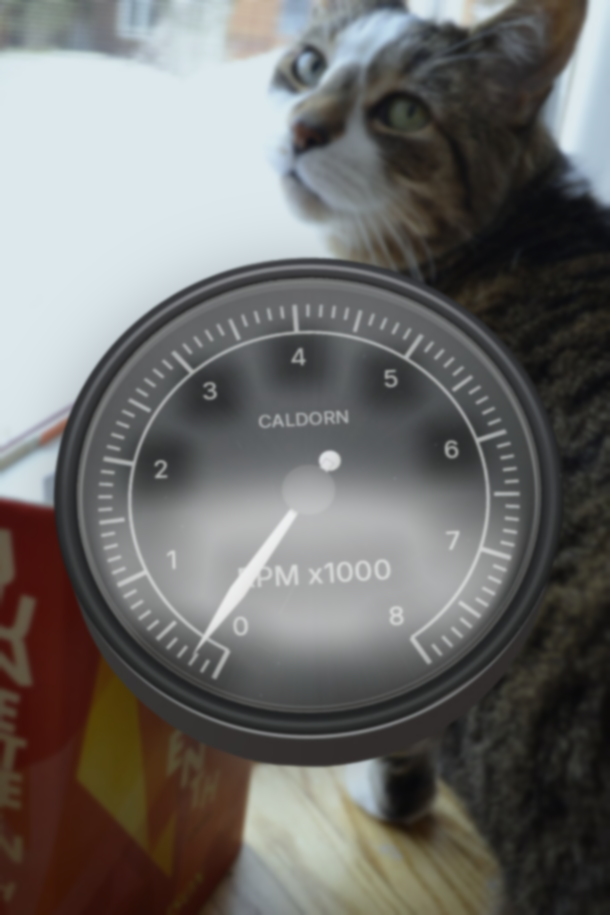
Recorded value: 200 rpm
